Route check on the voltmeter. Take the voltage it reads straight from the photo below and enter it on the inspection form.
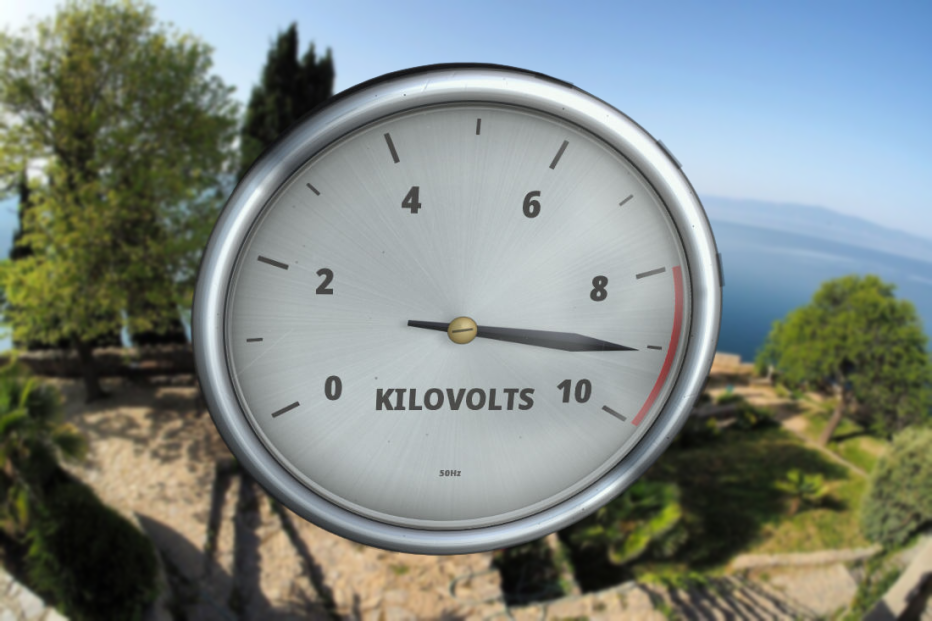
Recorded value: 9 kV
